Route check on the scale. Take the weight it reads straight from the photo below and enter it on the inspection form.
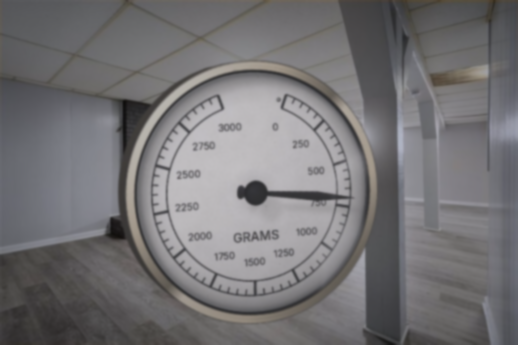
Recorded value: 700 g
